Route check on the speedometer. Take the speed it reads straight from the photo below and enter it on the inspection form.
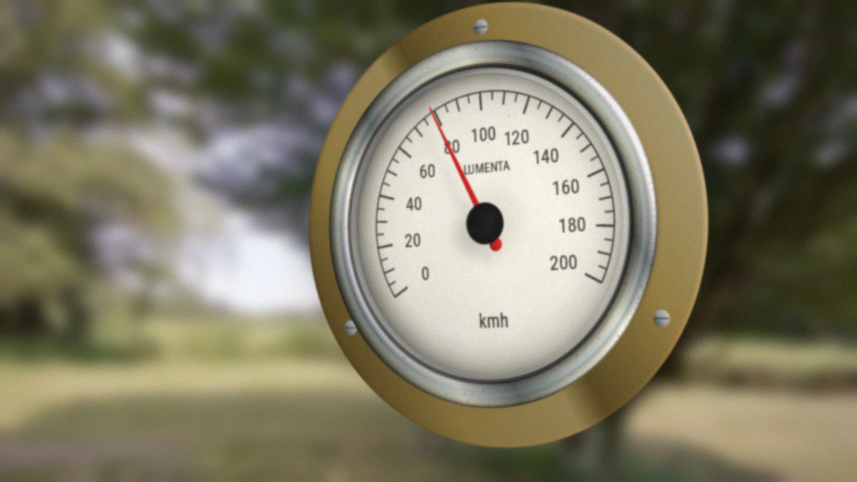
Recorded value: 80 km/h
